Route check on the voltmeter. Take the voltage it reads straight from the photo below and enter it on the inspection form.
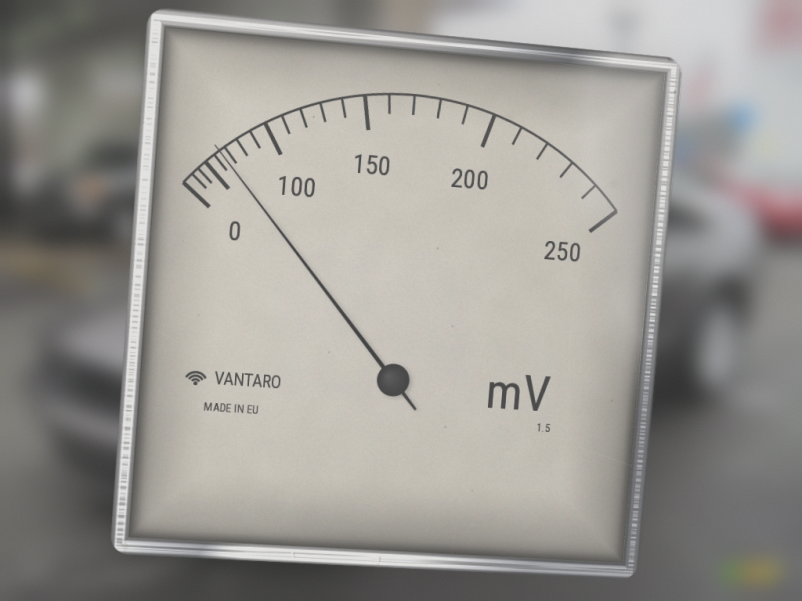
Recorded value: 65 mV
